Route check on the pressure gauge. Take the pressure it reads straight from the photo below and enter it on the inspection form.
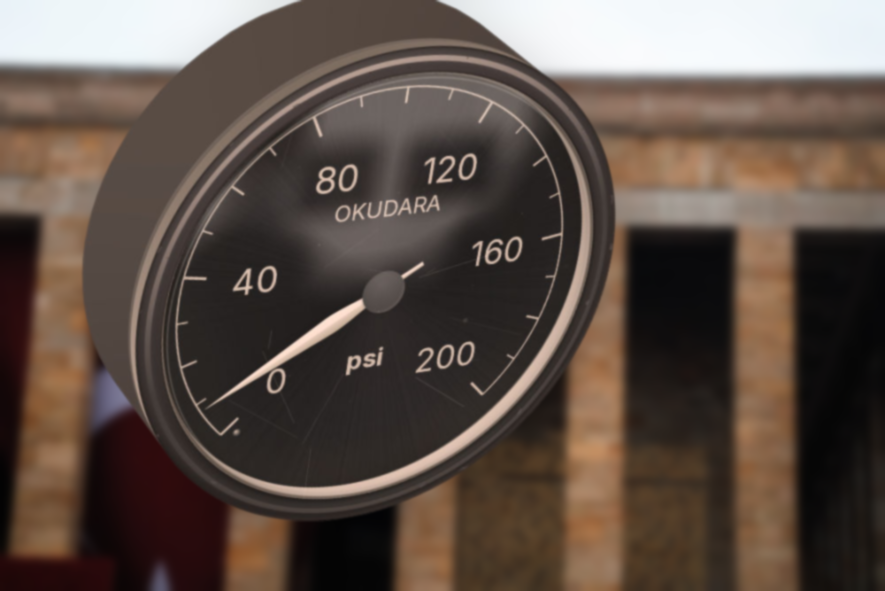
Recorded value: 10 psi
